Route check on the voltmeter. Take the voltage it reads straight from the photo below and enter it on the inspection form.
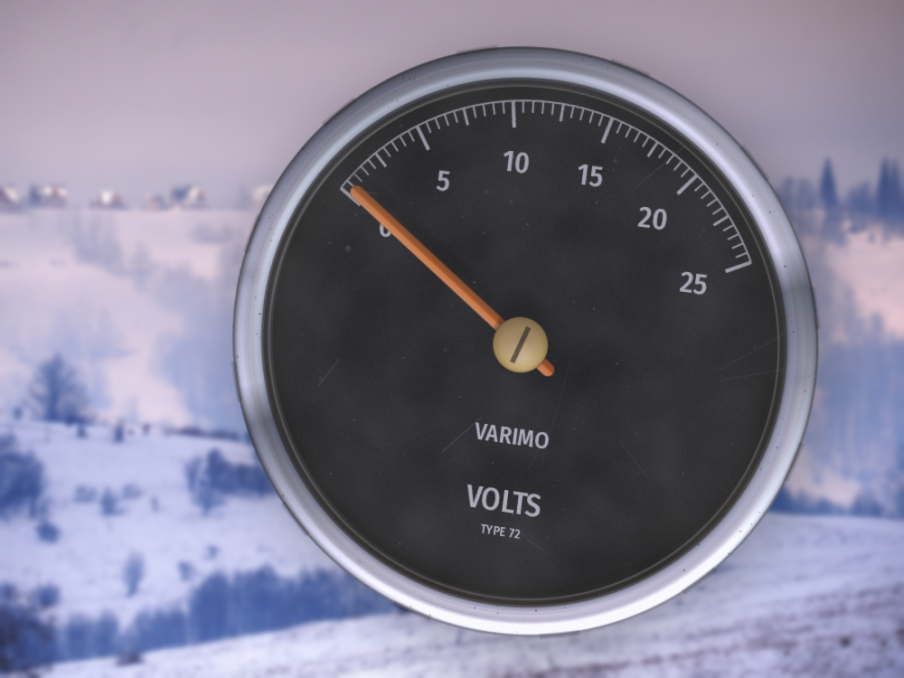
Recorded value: 0.5 V
